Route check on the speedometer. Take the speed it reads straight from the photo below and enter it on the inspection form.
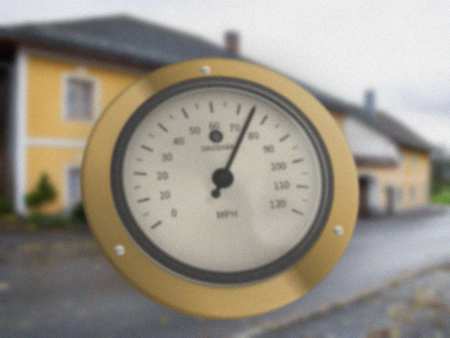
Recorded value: 75 mph
